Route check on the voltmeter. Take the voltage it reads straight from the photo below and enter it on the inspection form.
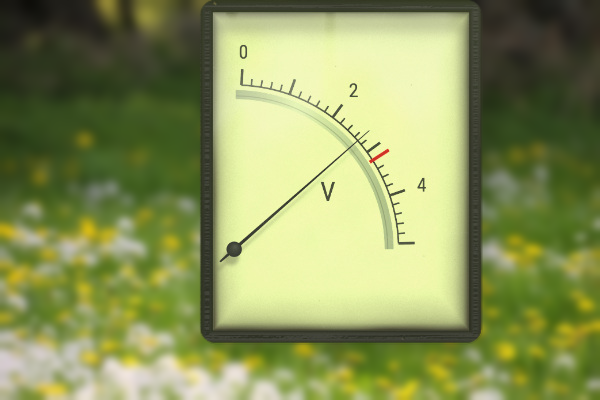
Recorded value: 2.7 V
